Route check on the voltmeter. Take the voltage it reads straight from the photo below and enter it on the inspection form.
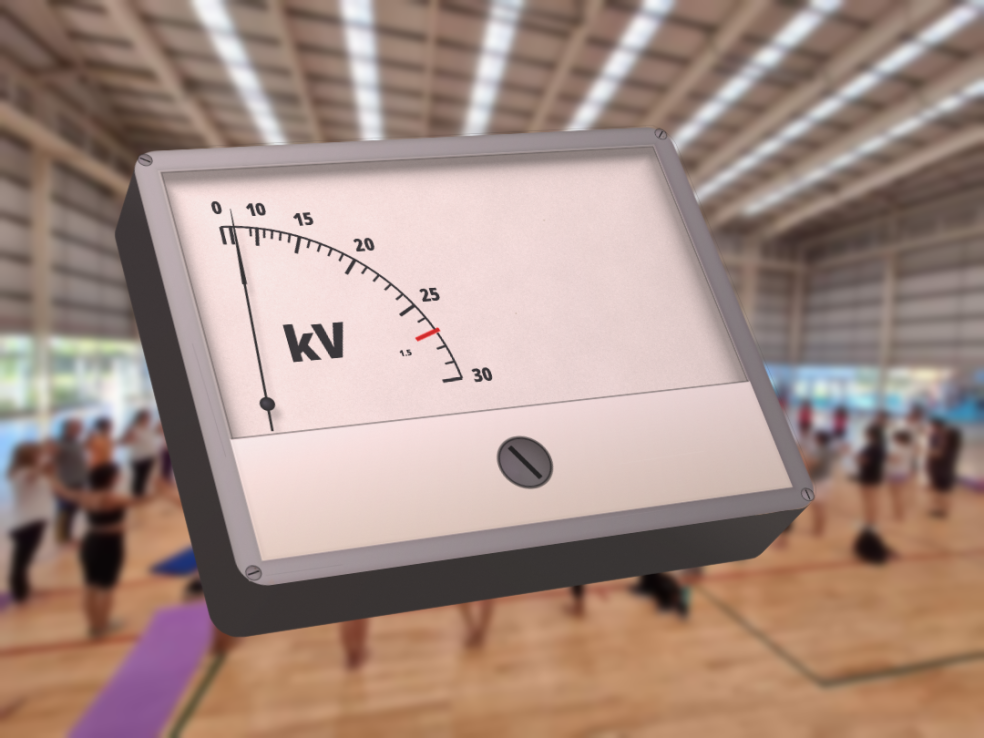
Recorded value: 5 kV
